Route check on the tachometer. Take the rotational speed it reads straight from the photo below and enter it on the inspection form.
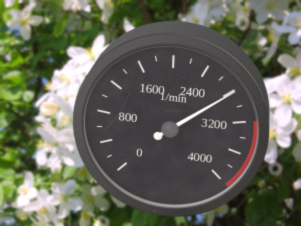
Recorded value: 2800 rpm
